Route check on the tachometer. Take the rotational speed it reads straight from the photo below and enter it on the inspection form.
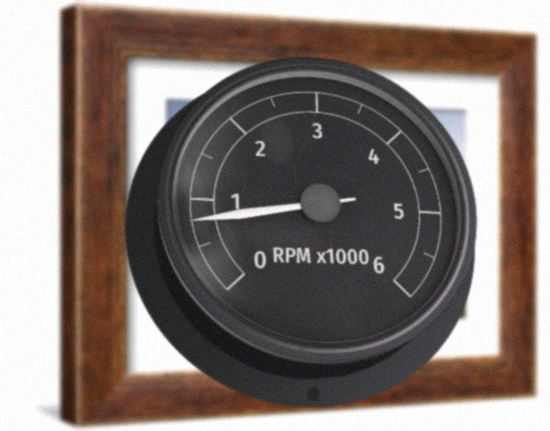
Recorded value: 750 rpm
